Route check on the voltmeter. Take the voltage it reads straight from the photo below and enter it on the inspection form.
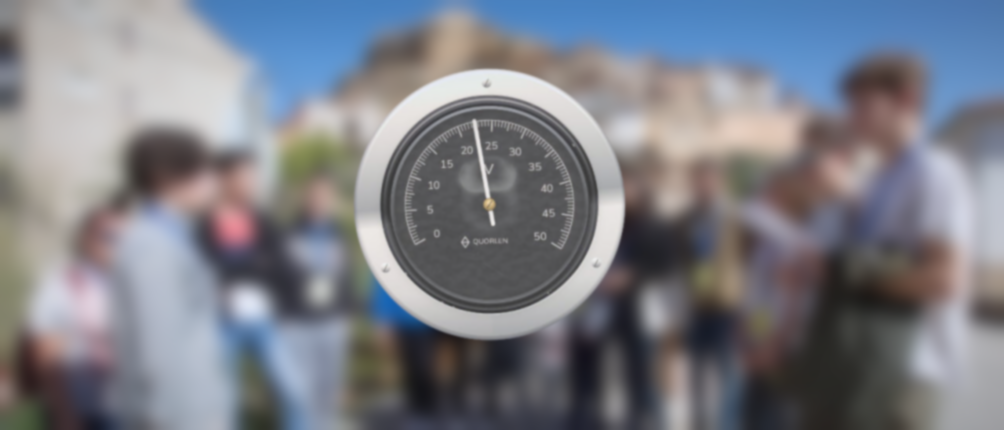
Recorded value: 22.5 V
